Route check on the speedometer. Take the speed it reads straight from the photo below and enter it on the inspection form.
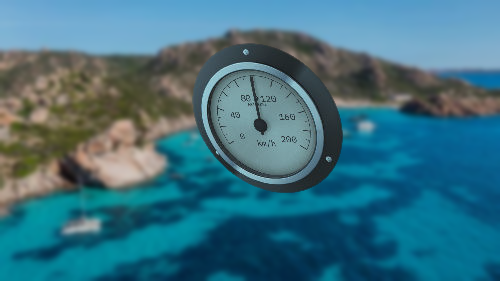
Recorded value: 100 km/h
